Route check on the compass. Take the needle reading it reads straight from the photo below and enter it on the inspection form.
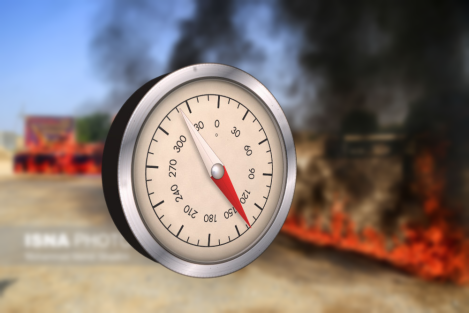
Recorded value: 140 °
